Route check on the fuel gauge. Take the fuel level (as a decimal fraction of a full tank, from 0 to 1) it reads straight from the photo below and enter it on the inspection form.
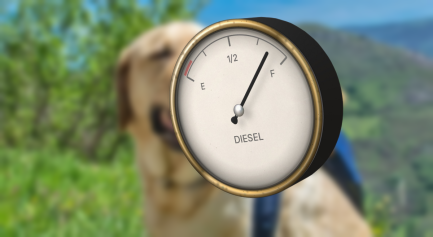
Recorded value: 0.875
